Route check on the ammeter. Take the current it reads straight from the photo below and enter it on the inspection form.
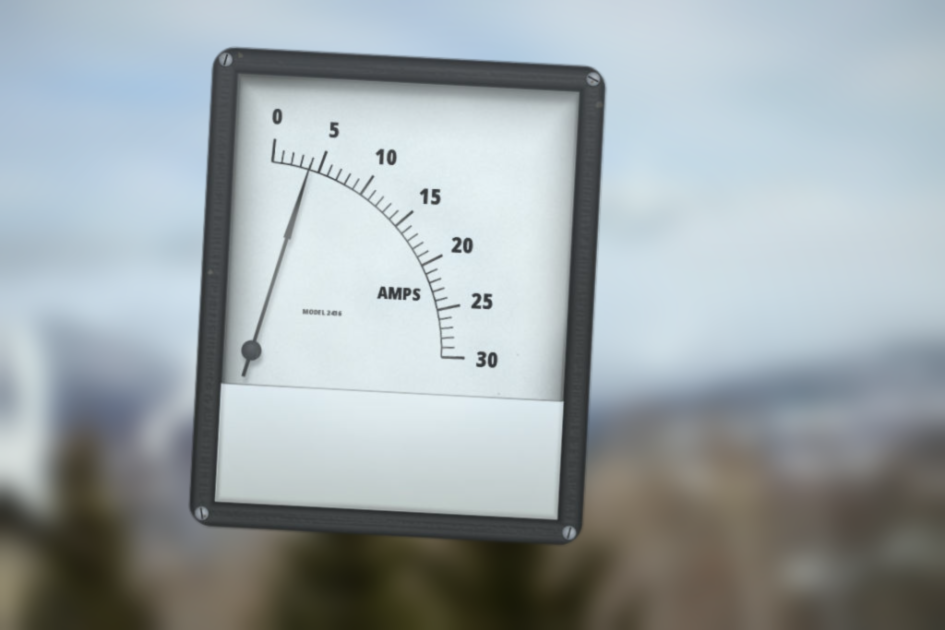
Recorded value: 4 A
